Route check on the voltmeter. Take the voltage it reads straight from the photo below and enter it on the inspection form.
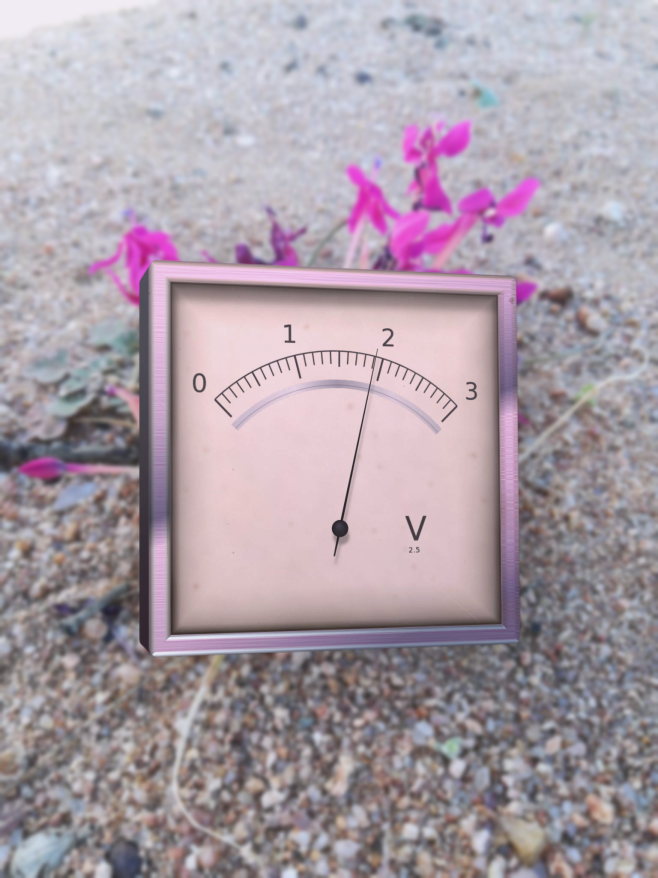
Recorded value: 1.9 V
